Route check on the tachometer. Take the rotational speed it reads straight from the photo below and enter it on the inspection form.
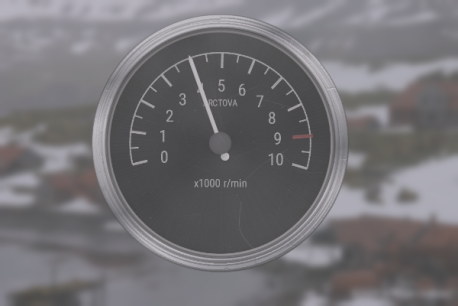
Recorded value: 4000 rpm
